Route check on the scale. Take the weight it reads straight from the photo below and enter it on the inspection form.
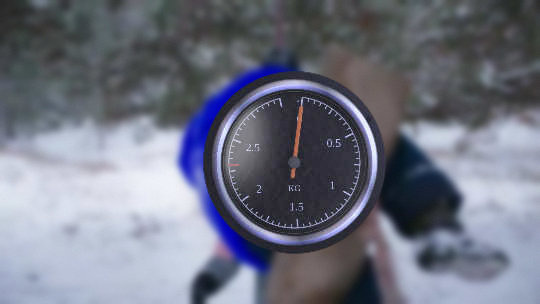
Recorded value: 0 kg
